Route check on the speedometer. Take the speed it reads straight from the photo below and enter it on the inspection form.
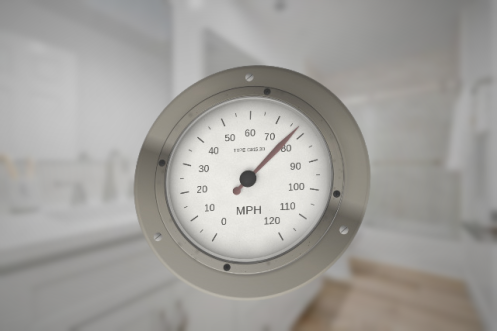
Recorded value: 77.5 mph
